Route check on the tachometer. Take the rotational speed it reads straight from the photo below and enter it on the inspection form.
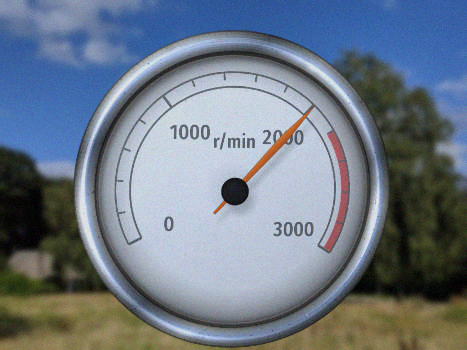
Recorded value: 2000 rpm
